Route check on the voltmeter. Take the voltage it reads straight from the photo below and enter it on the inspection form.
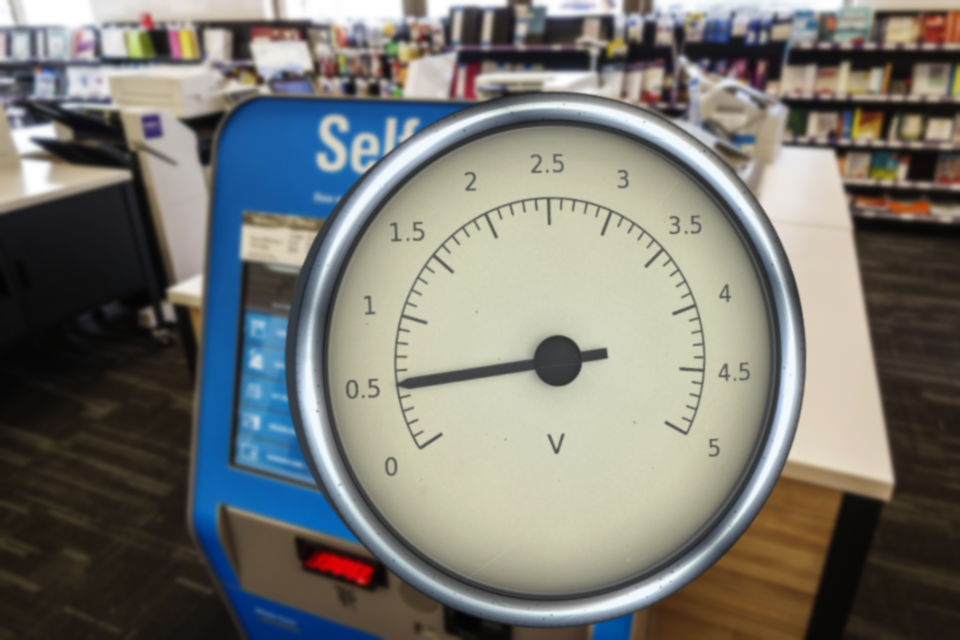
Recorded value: 0.5 V
